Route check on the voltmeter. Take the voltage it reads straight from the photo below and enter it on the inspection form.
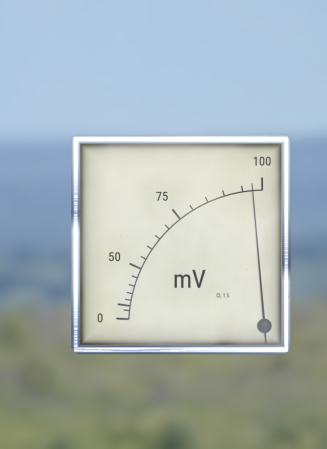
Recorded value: 97.5 mV
